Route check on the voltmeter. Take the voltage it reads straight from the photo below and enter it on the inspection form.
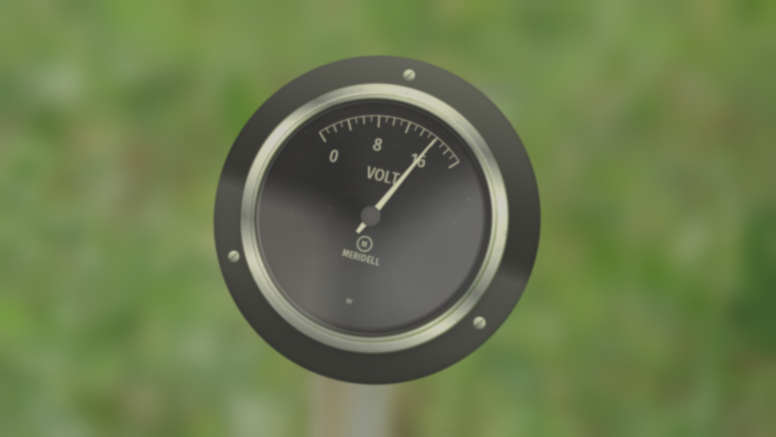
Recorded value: 16 V
